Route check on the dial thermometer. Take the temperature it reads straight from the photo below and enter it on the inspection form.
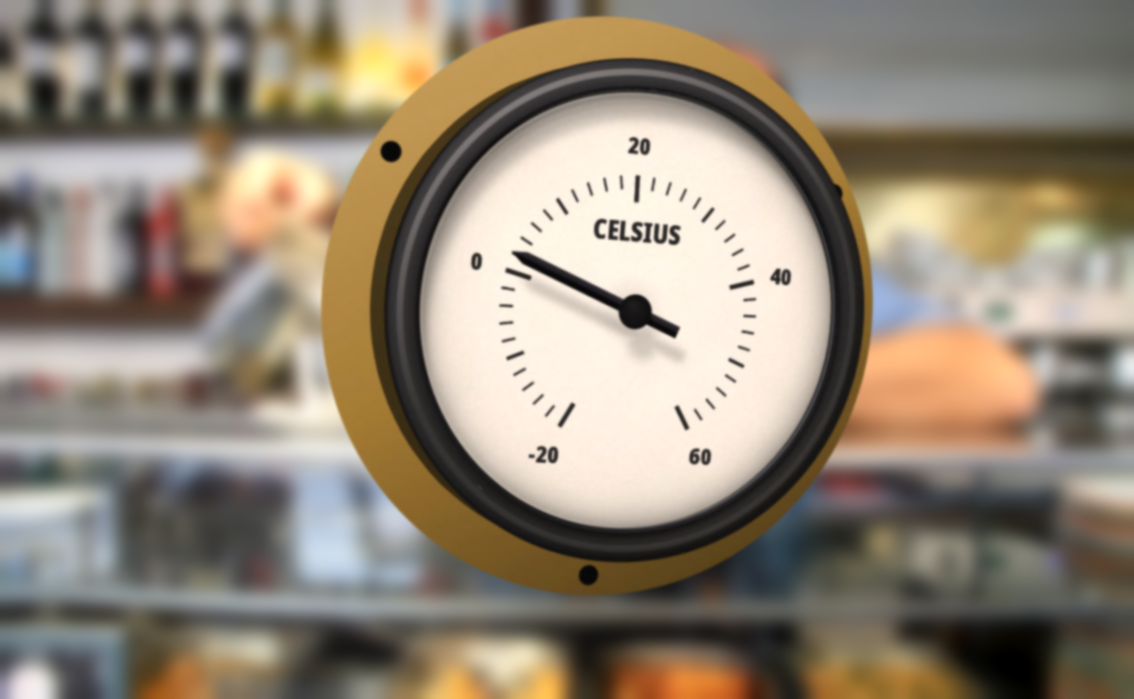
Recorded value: 2 °C
